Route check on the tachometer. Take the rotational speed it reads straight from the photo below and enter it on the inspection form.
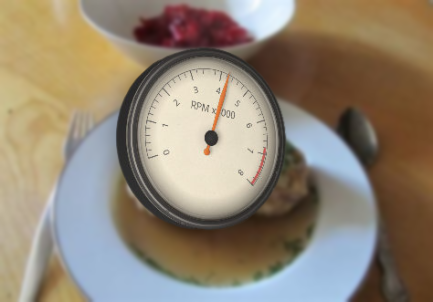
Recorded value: 4200 rpm
